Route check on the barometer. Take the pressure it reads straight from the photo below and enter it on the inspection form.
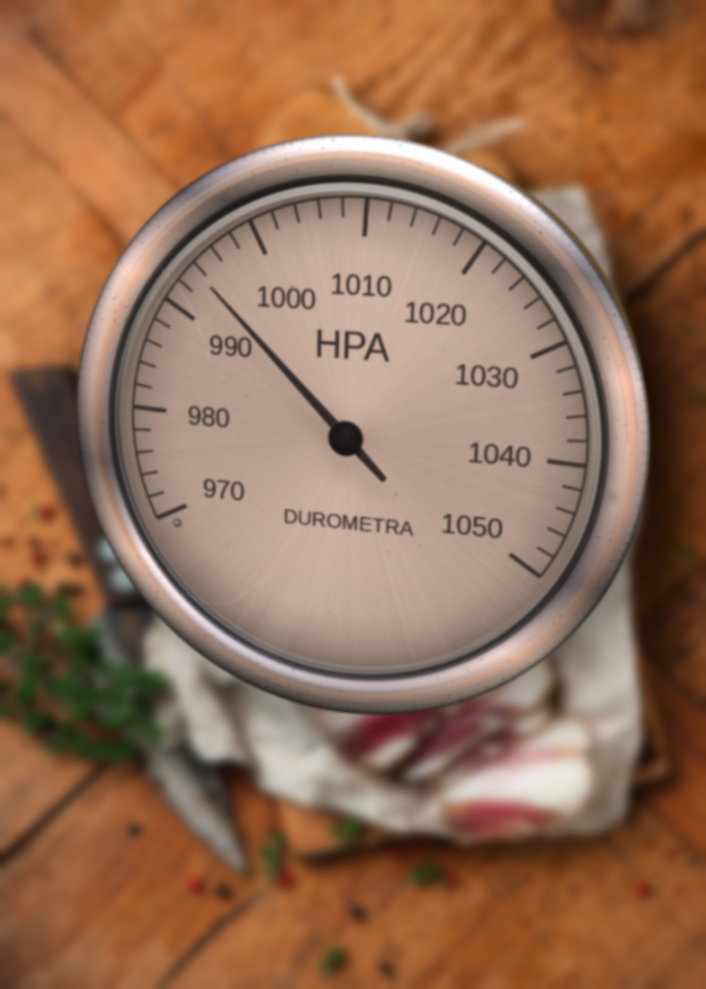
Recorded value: 994 hPa
